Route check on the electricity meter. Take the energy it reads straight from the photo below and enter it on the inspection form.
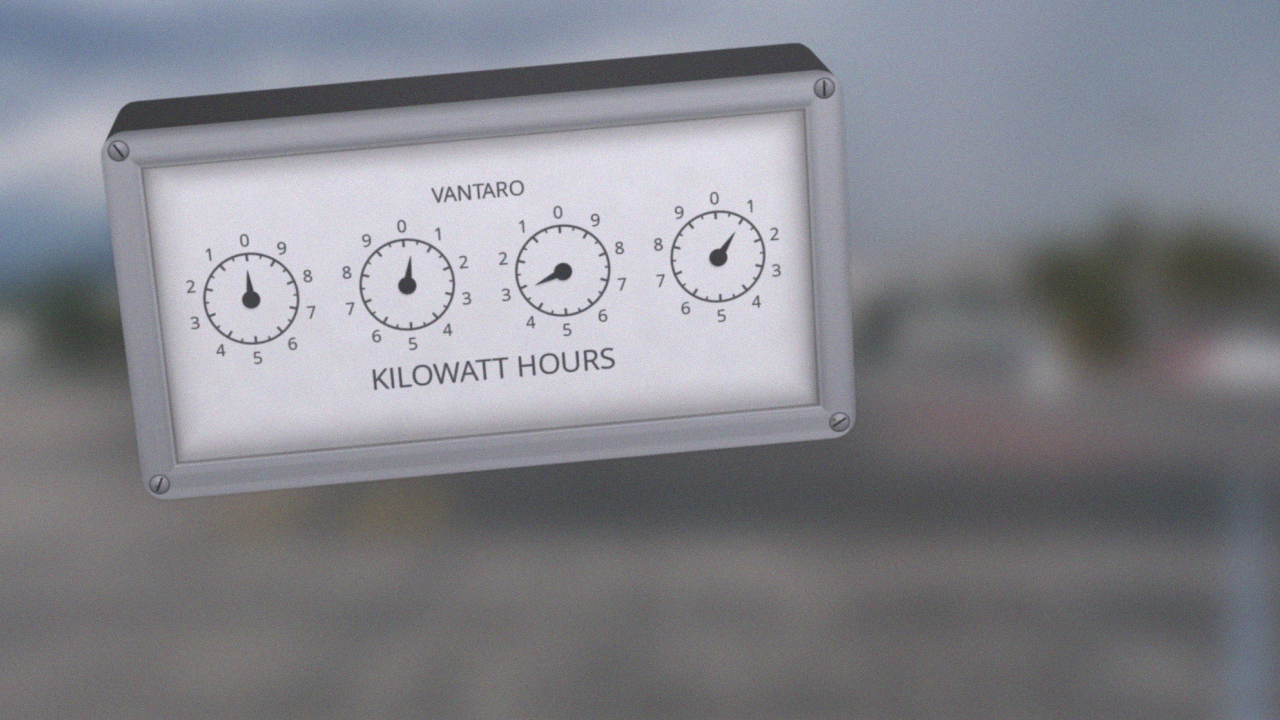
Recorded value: 31 kWh
